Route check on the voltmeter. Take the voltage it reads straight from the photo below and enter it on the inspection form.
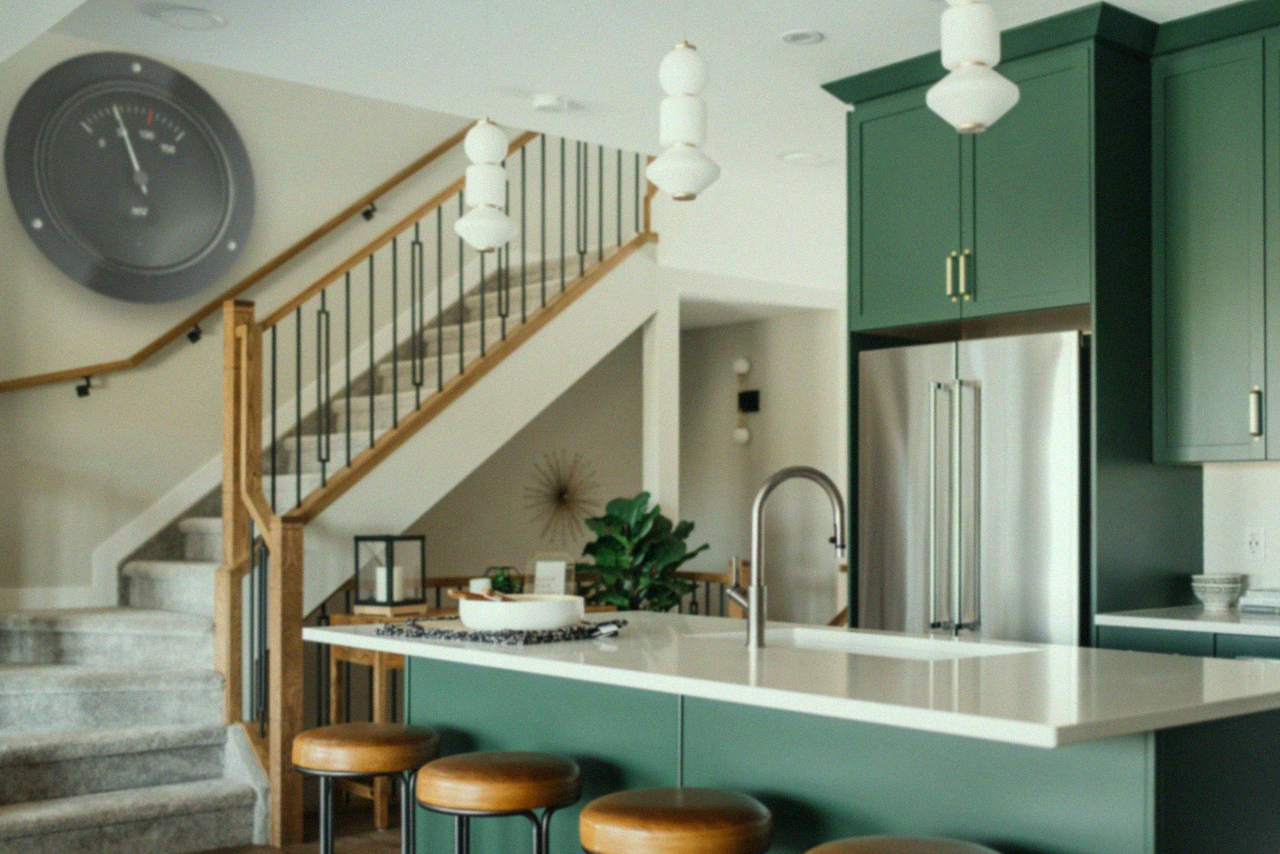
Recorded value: 50 mV
